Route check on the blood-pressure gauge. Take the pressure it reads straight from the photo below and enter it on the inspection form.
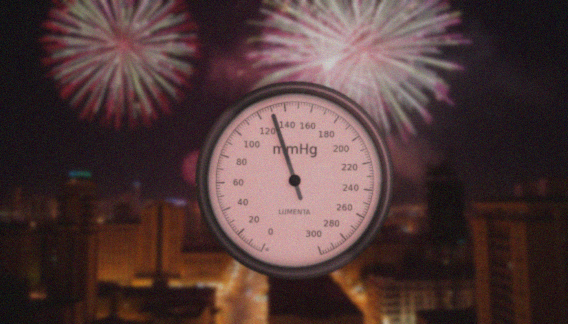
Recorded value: 130 mmHg
